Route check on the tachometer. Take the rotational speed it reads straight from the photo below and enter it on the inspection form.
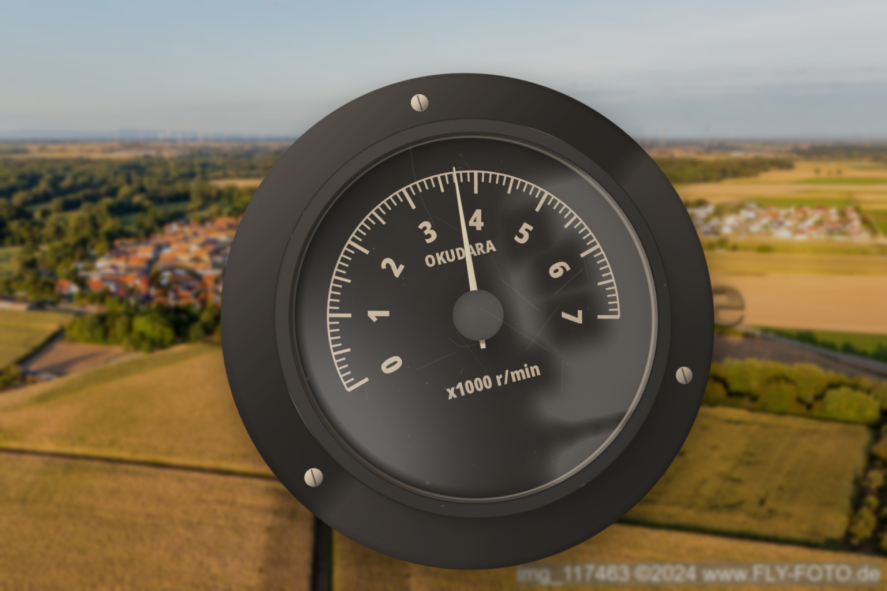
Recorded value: 3700 rpm
